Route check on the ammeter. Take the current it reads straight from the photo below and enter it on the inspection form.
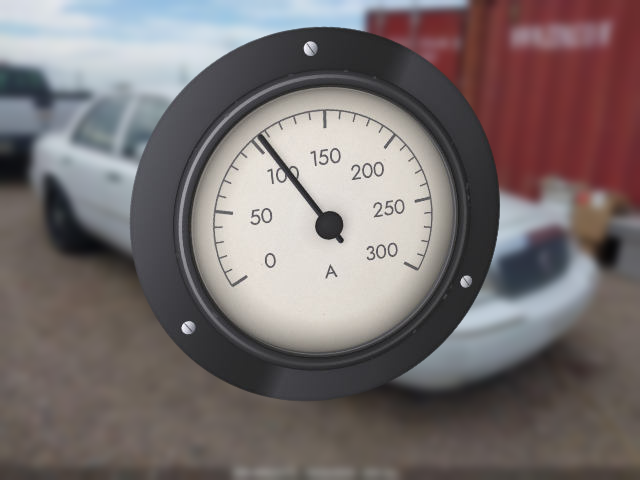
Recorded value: 105 A
